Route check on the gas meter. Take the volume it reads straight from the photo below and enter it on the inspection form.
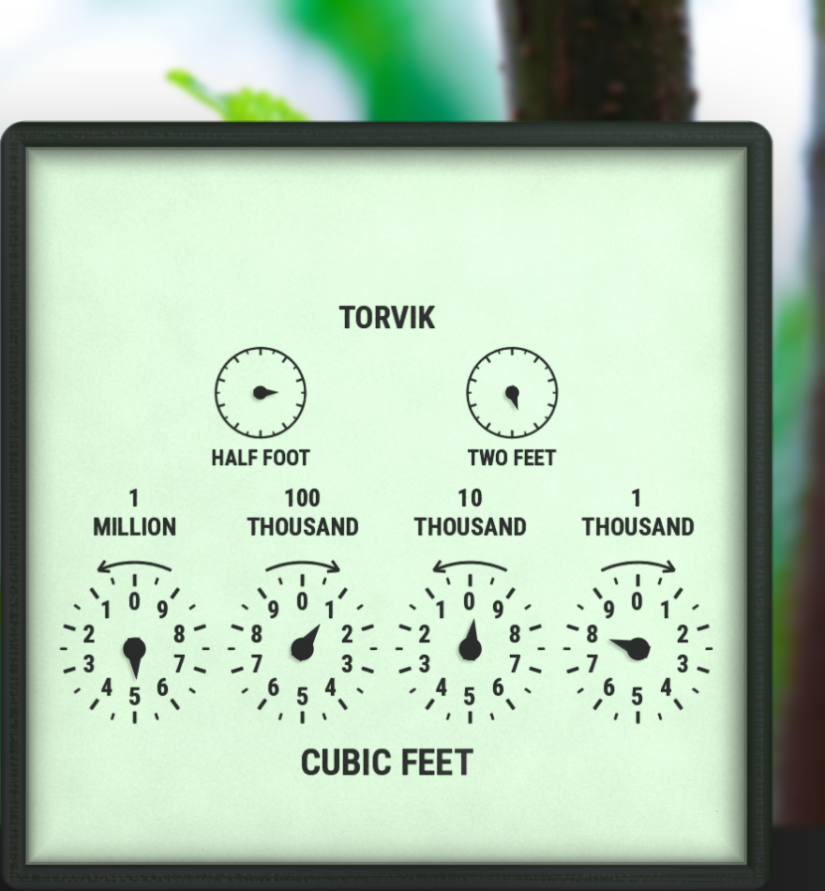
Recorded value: 509800 ft³
